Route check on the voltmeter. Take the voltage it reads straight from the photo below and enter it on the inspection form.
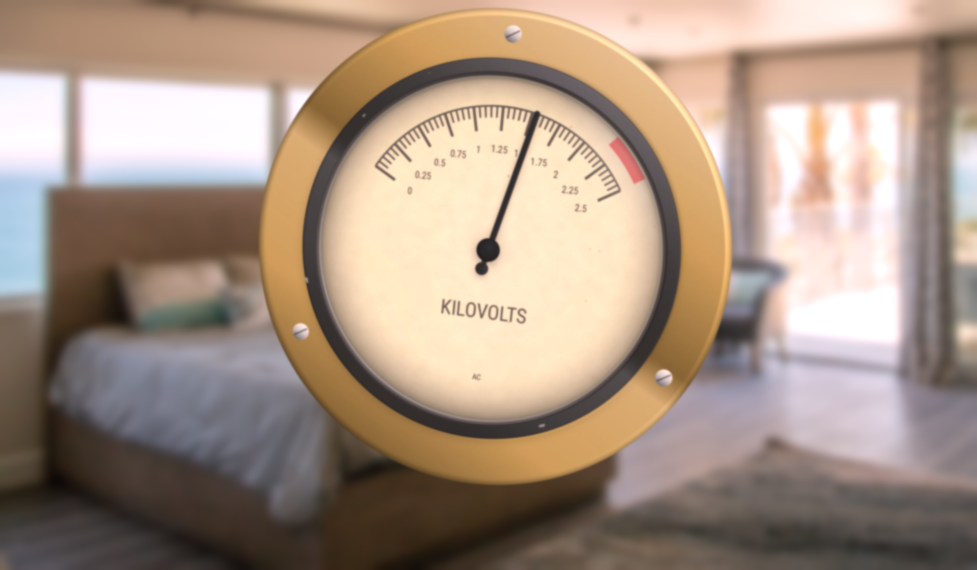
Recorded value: 1.55 kV
